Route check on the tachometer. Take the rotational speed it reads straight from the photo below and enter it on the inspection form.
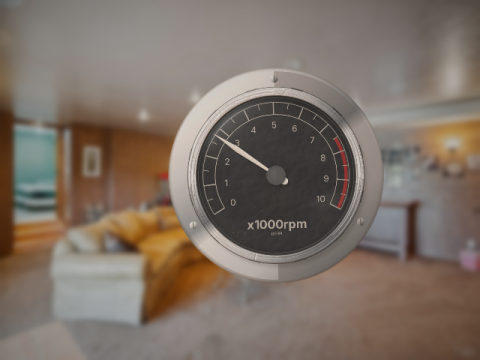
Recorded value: 2750 rpm
